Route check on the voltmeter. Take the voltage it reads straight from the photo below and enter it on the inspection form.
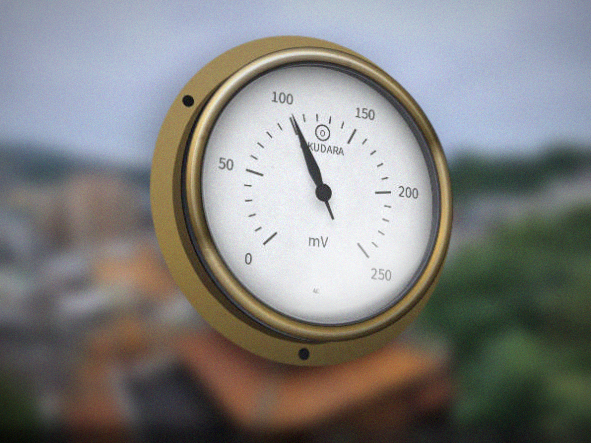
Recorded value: 100 mV
